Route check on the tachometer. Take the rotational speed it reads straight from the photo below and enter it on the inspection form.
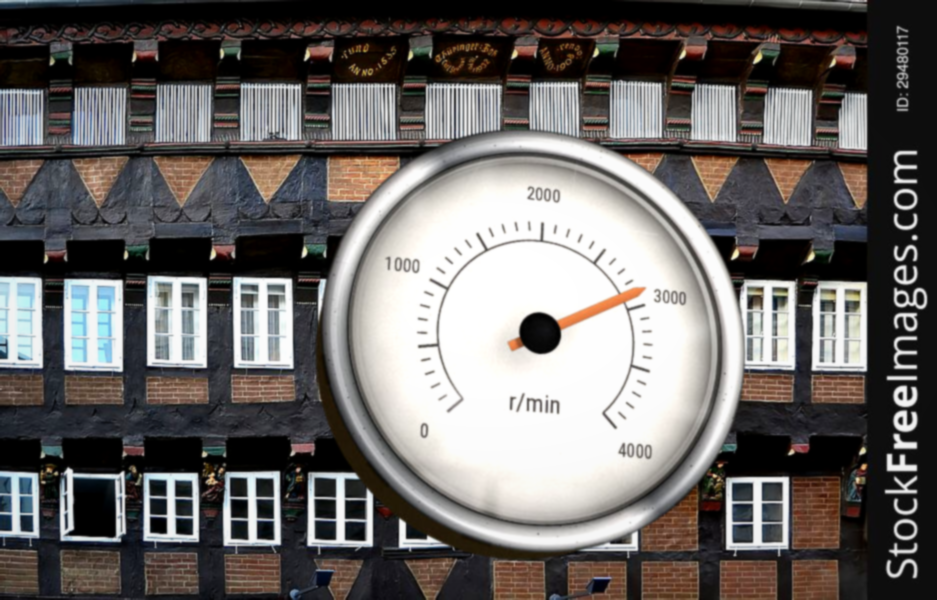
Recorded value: 2900 rpm
